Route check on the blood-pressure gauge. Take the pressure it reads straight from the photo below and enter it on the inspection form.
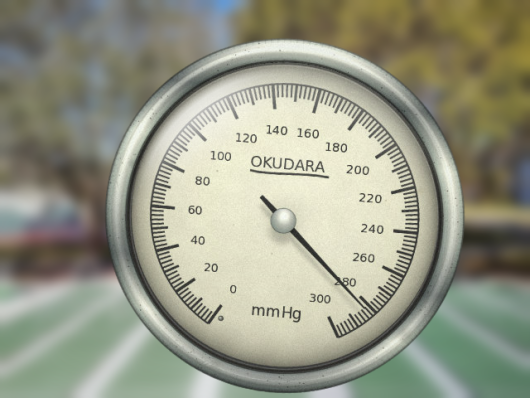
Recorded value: 282 mmHg
